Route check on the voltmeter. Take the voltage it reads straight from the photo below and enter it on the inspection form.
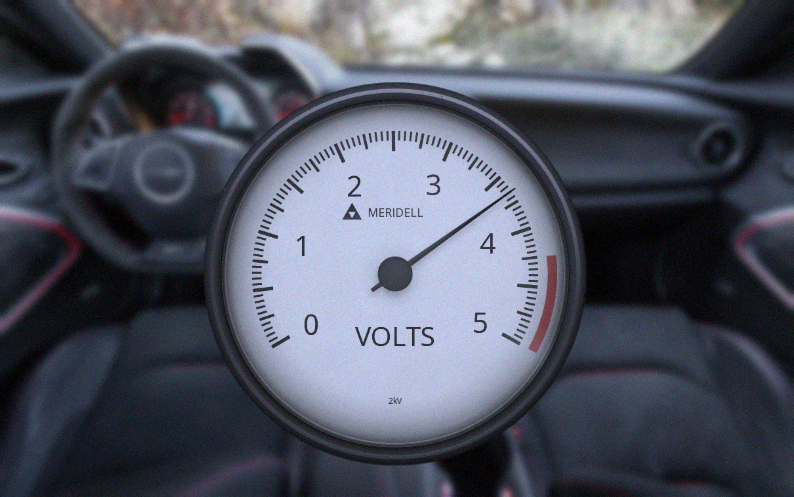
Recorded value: 3.65 V
